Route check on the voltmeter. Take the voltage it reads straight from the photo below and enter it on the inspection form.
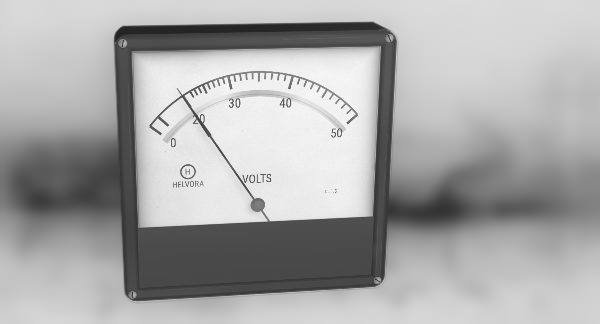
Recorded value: 20 V
